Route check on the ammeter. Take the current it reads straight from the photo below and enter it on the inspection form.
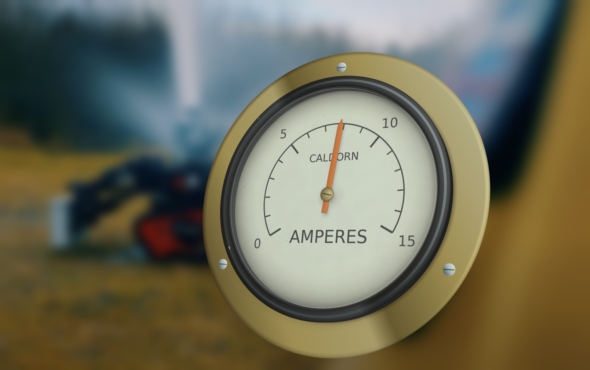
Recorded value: 8 A
